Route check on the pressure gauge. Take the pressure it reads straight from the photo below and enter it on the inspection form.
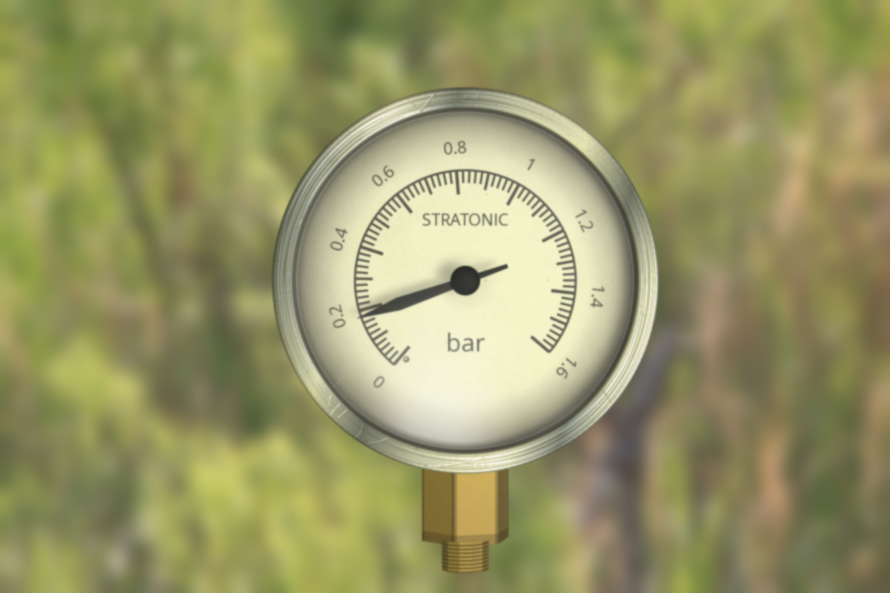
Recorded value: 0.18 bar
